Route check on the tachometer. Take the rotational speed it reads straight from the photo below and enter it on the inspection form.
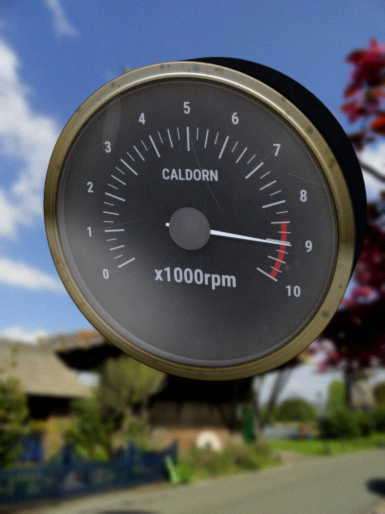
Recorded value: 9000 rpm
